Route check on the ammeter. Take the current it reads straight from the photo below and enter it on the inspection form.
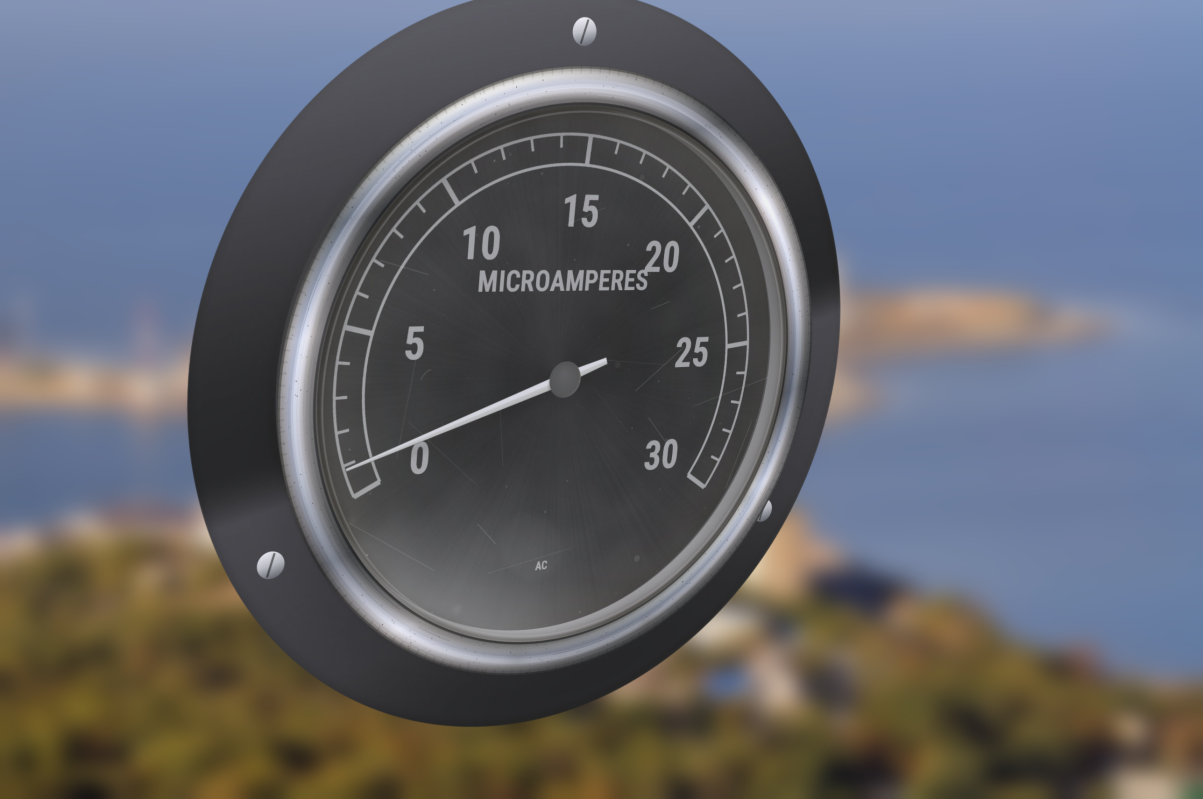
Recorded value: 1 µA
